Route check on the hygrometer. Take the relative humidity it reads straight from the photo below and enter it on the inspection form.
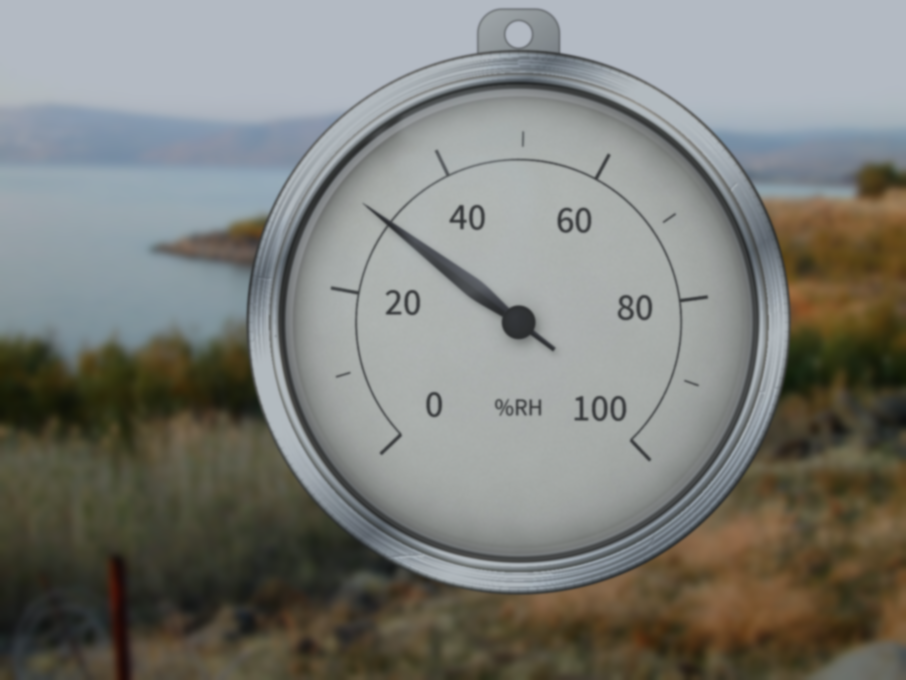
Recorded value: 30 %
